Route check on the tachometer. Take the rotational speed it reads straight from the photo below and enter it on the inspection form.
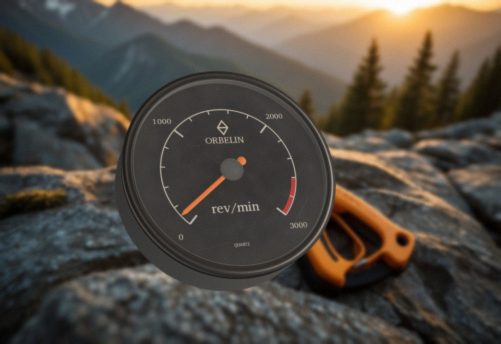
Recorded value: 100 rpm
